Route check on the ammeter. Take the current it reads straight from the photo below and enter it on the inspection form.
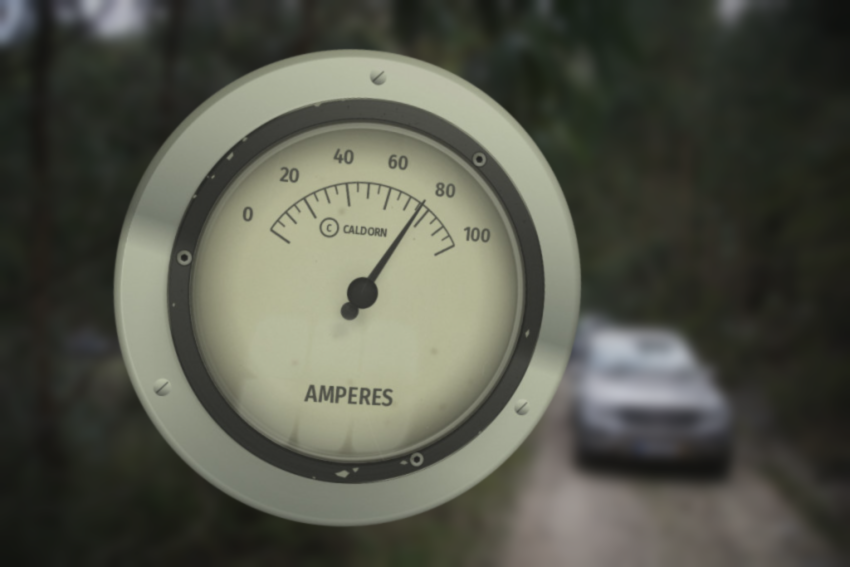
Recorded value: 75 A
